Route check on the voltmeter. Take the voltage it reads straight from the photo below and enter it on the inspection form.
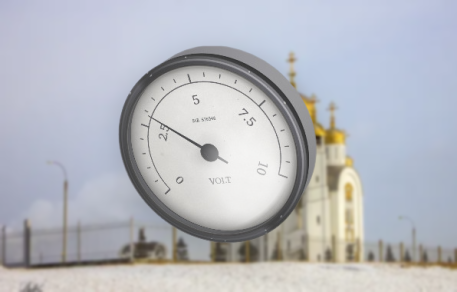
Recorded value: 3 V
